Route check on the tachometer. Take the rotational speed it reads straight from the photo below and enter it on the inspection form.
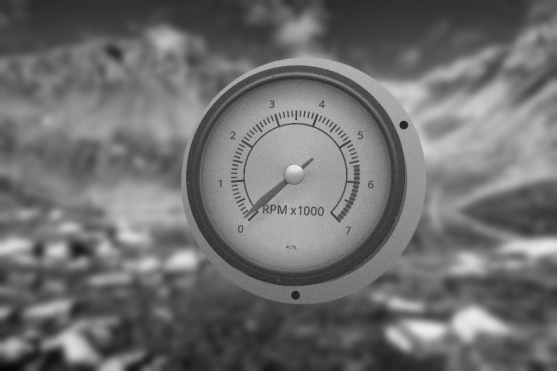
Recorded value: 100 rpm
